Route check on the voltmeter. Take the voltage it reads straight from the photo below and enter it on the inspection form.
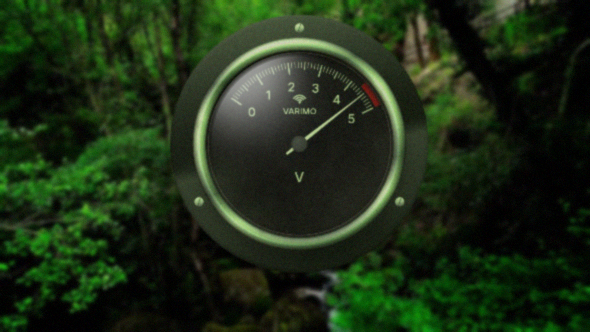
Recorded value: 4.5 V
